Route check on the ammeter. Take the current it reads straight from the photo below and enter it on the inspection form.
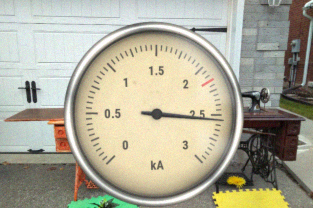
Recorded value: 2.55 kA
